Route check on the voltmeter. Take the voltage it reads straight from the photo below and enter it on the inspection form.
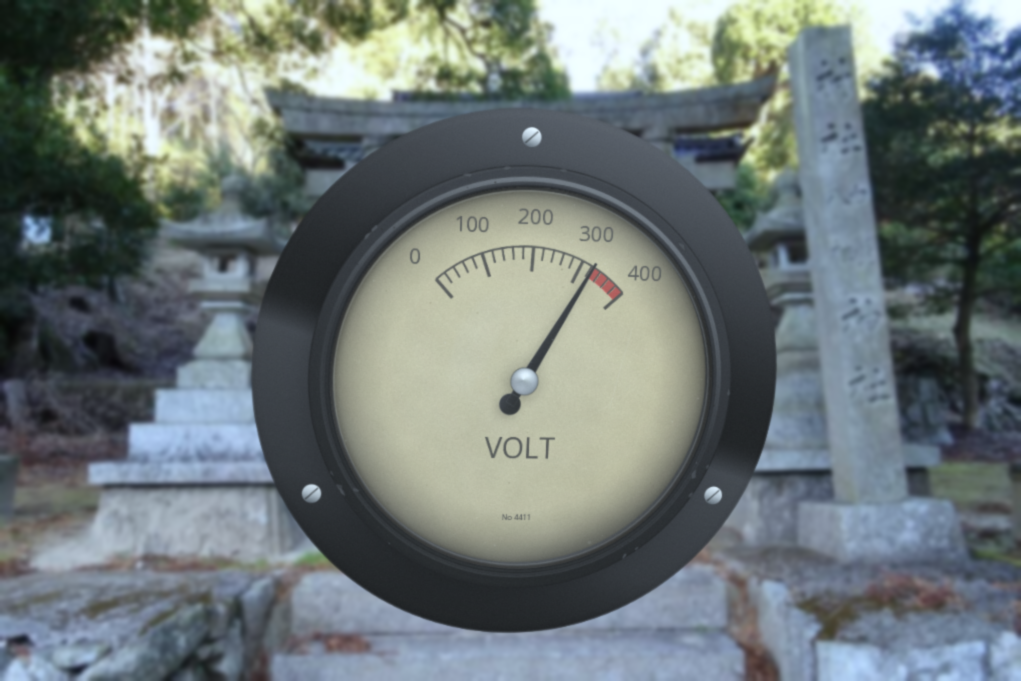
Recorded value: 320 V
